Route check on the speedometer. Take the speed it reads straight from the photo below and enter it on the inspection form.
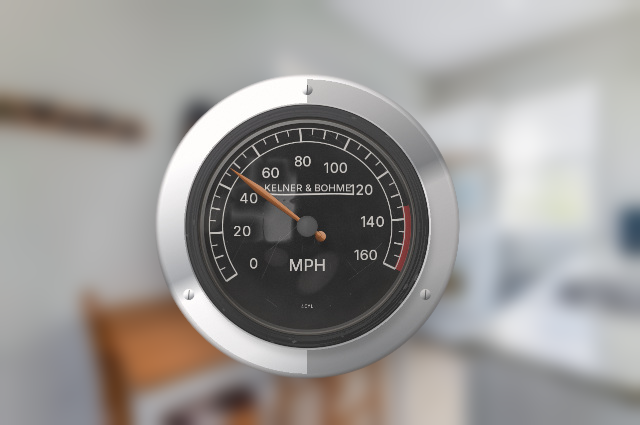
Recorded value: 47.5 mph
